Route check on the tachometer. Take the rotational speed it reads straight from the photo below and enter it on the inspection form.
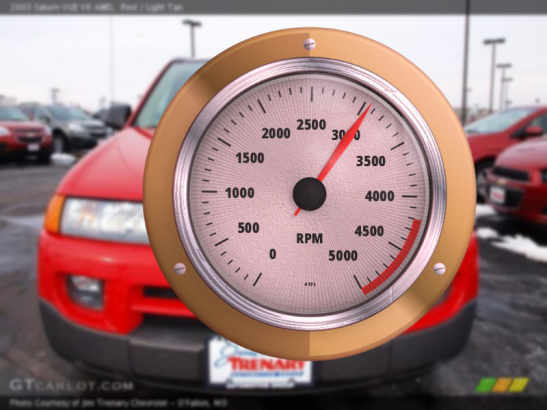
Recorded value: 3050 rpm
